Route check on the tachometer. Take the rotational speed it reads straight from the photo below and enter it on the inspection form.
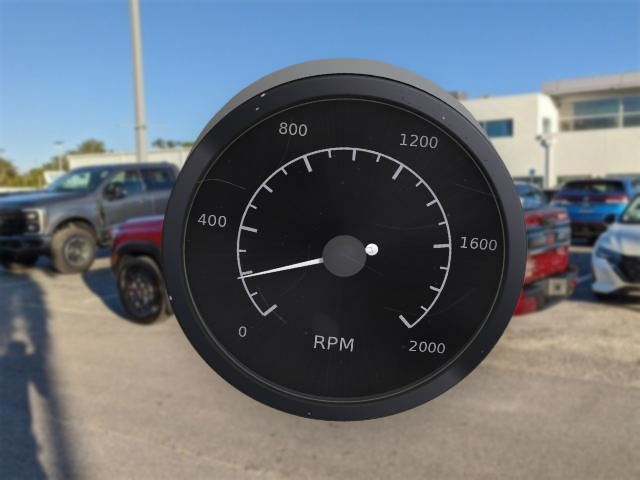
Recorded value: 200 rpm
